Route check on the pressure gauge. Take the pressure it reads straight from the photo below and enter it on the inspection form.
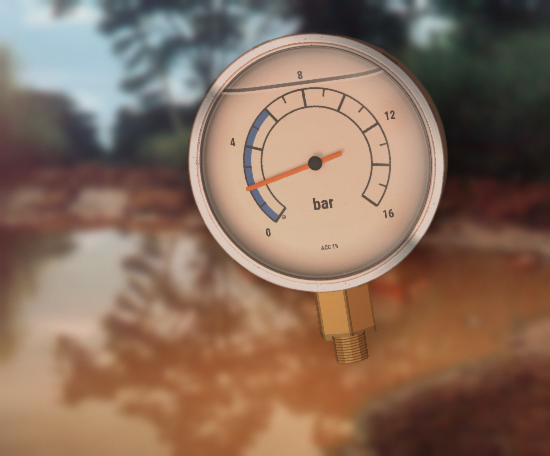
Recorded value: 2 bar
